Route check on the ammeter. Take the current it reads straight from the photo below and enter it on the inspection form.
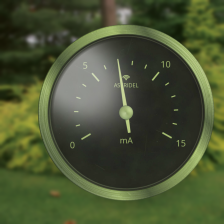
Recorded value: 7 mA
